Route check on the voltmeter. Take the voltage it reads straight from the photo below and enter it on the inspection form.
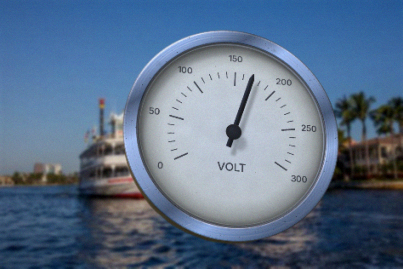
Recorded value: 170 V
